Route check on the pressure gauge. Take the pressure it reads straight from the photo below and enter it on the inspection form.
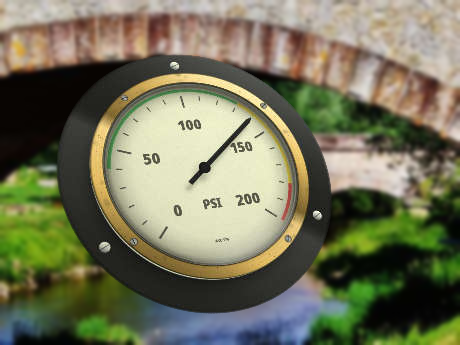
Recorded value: 140 psi
